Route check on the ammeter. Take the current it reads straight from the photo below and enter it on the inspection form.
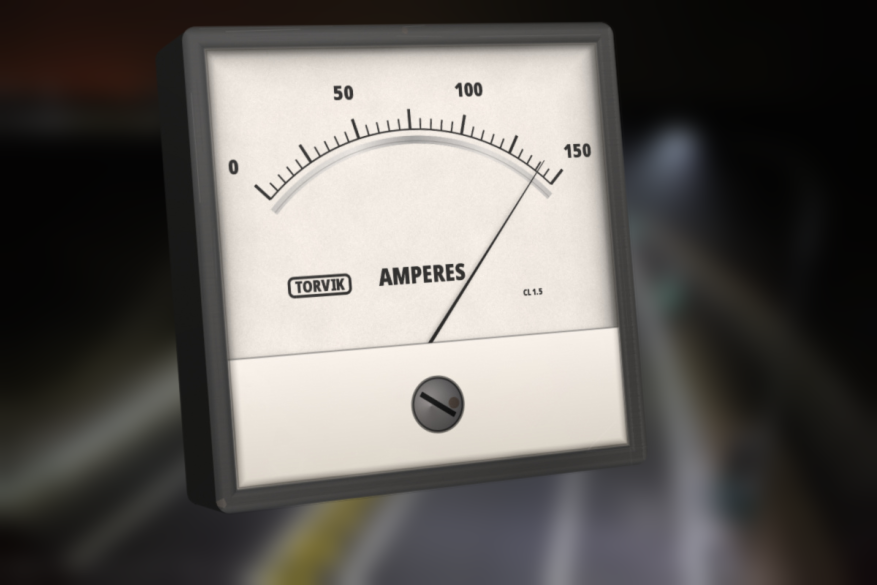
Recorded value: 140 A
